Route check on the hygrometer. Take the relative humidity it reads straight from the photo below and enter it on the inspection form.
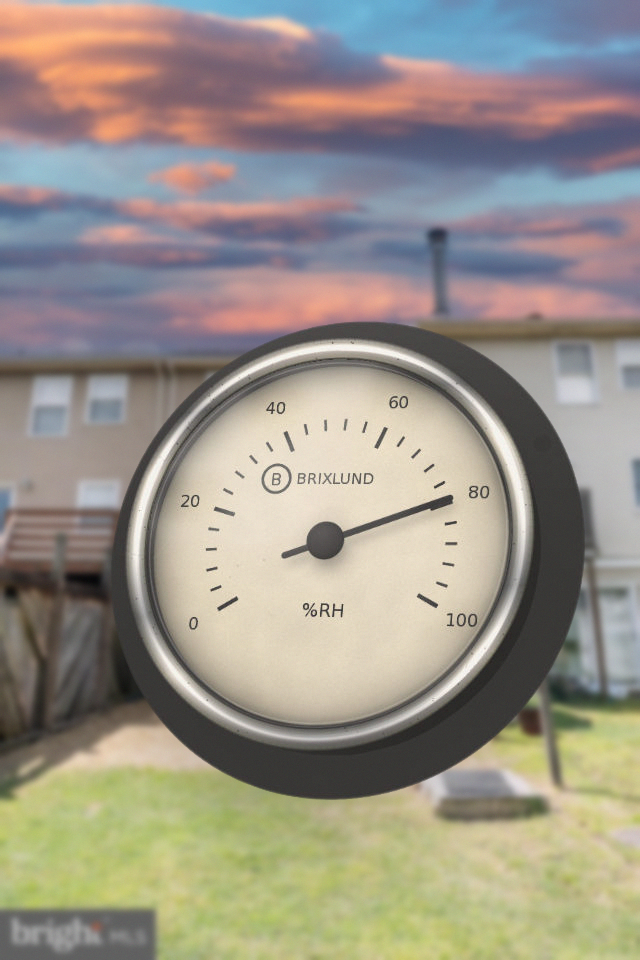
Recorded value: 80 %
